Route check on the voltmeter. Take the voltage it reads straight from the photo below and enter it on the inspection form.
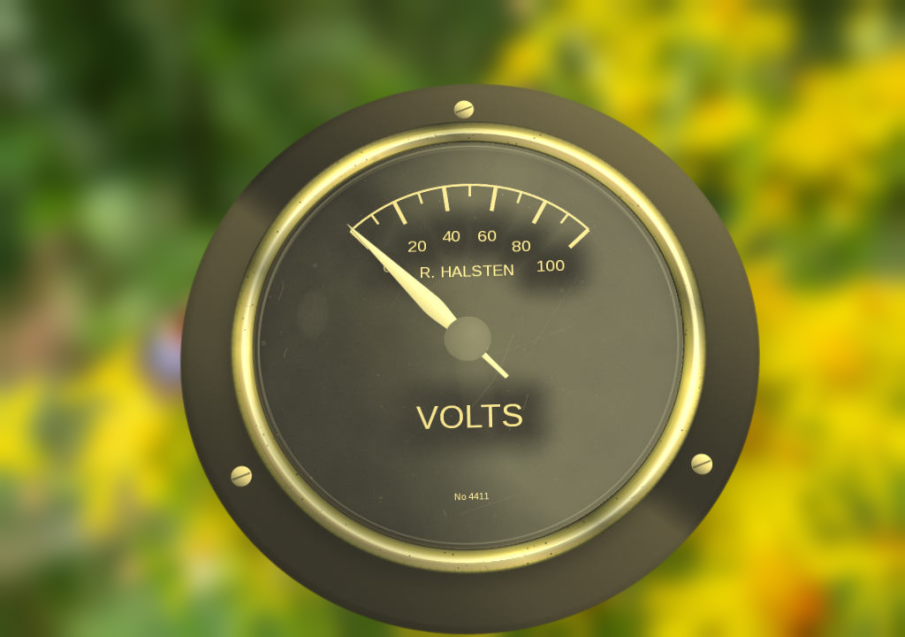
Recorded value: 0 V
